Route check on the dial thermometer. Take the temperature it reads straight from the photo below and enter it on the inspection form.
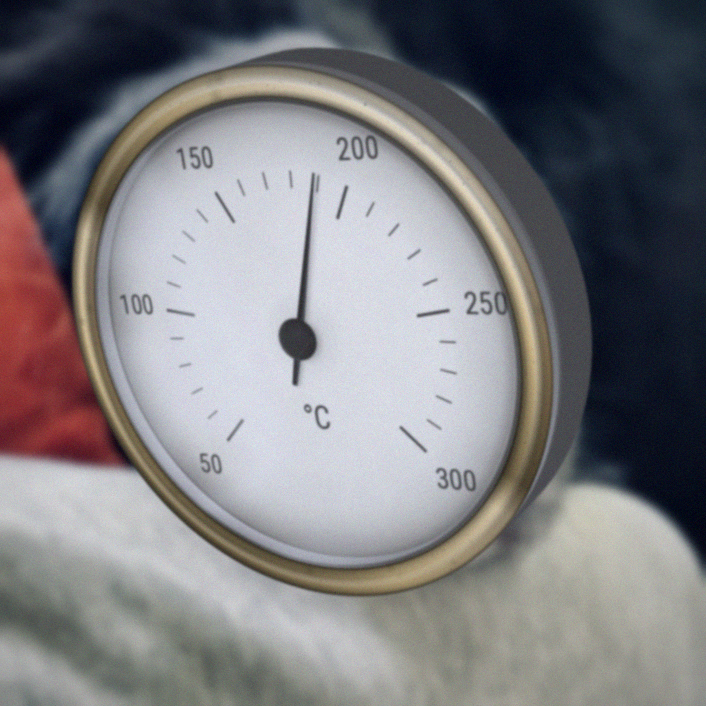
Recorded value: 190 °C
